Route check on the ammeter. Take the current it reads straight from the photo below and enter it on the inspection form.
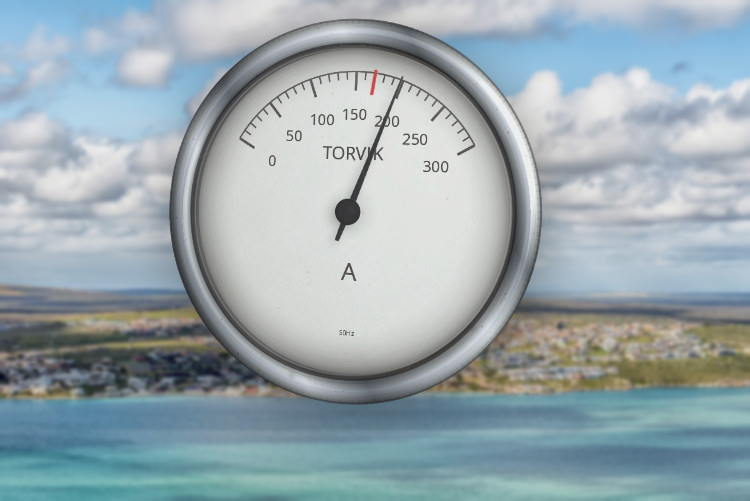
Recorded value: 200 A
